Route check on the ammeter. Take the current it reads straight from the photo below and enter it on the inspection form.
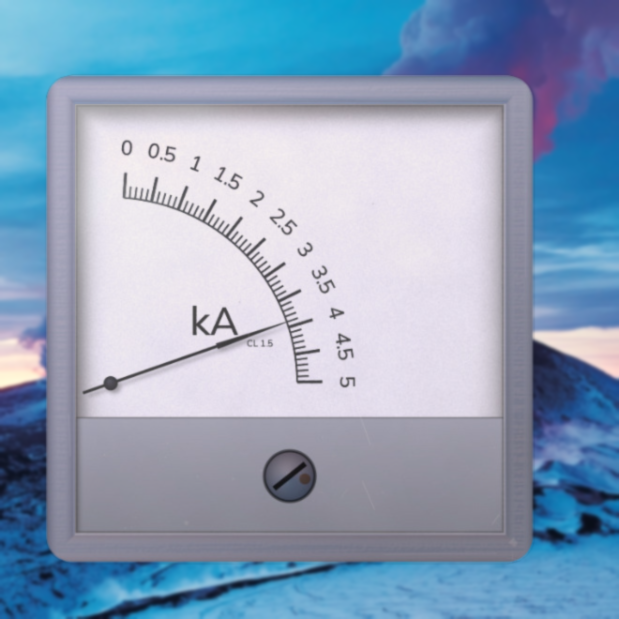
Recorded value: 3.9 kA
